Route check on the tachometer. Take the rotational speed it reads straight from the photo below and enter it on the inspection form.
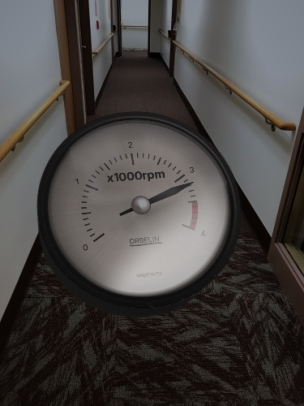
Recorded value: 3200 rpm
